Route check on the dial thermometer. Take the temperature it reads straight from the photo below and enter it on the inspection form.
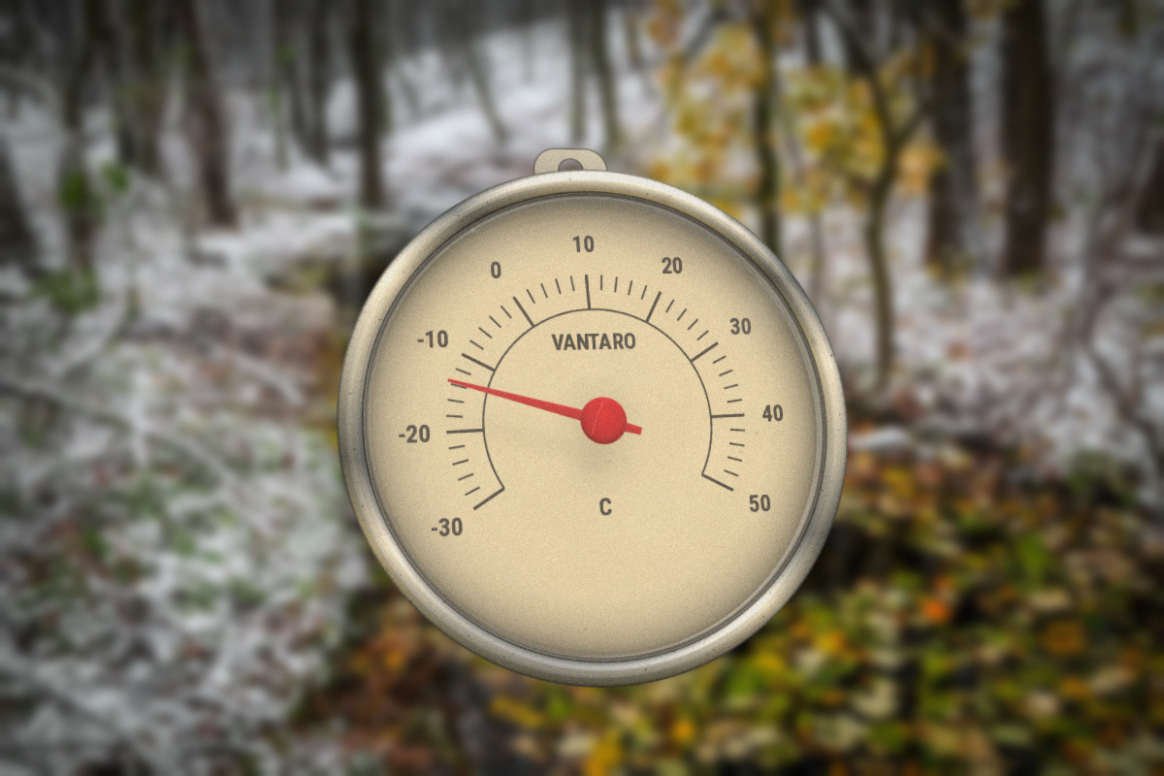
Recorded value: -14 °C
